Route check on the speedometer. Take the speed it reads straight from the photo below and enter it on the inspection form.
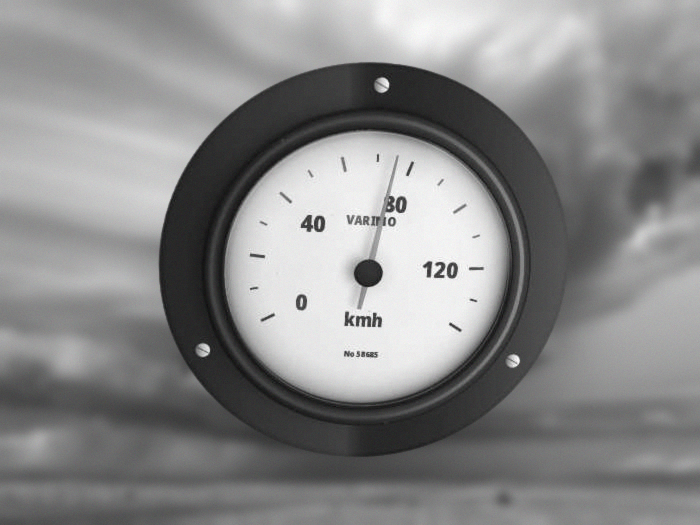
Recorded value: 75 km/h
